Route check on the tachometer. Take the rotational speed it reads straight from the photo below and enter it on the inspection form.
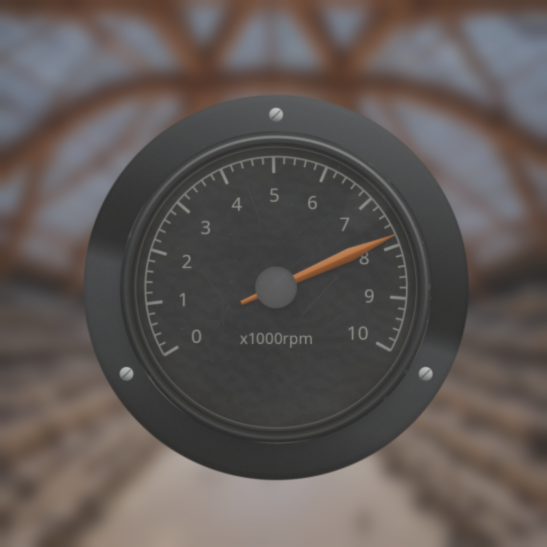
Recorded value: 7800 rpm
